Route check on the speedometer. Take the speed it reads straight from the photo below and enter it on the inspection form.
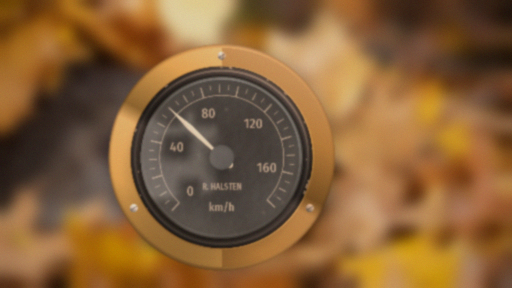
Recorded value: 60 km/h
